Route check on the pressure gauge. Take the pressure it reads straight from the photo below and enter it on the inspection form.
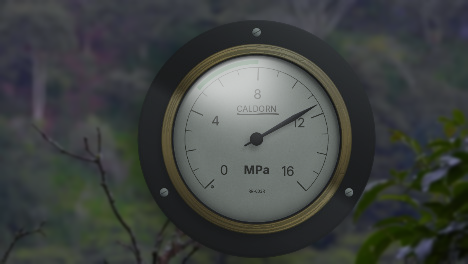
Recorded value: 11.5 MPa
